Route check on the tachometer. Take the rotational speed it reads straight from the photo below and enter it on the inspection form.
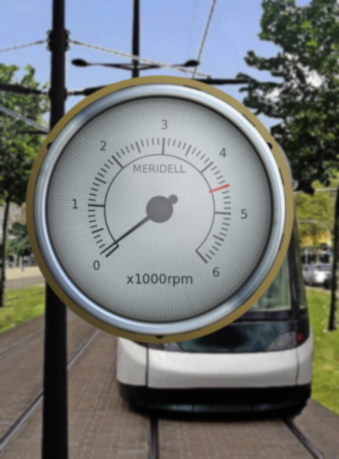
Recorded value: 100 rpm
